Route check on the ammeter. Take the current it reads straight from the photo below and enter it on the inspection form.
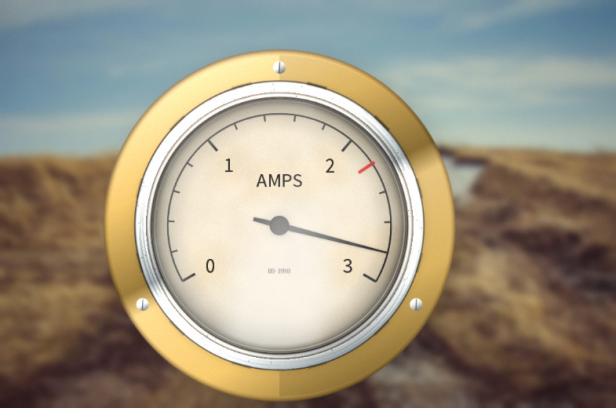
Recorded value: 2.8 A
